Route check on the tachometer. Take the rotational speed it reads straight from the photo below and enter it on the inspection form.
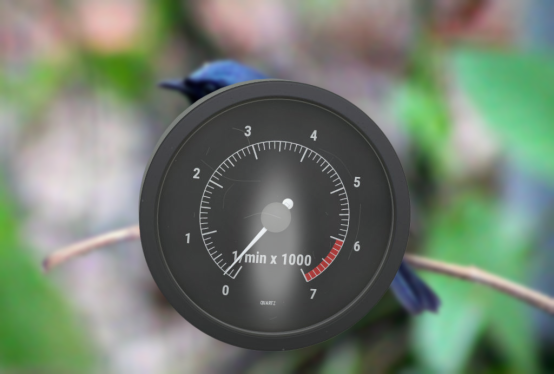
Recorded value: 200 rpm
